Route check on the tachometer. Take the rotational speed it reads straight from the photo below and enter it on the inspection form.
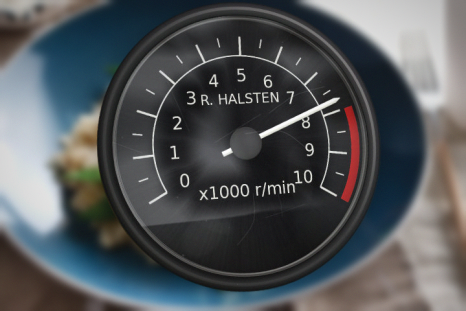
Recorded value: 7750 rpm
